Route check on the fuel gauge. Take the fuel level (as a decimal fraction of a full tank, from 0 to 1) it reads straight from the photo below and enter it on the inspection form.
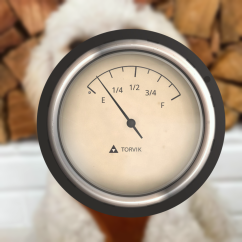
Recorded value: 0.125
